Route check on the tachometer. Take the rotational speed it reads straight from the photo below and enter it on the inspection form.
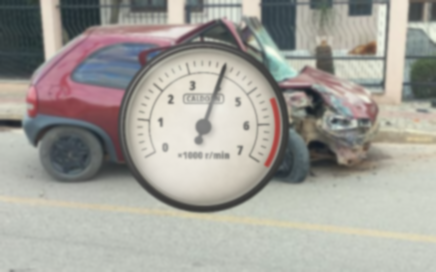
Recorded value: 4000 rpm
